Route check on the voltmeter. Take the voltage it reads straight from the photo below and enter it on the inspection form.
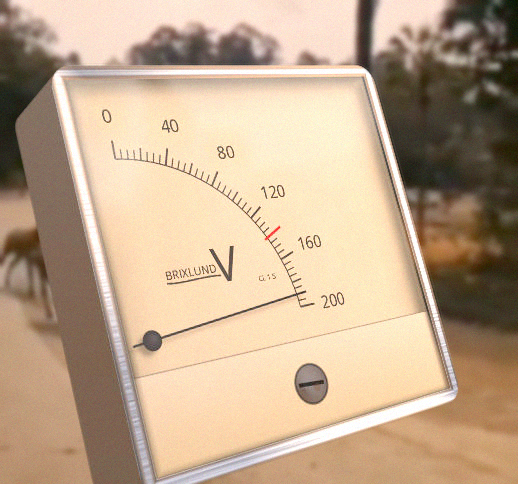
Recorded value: 190 V
